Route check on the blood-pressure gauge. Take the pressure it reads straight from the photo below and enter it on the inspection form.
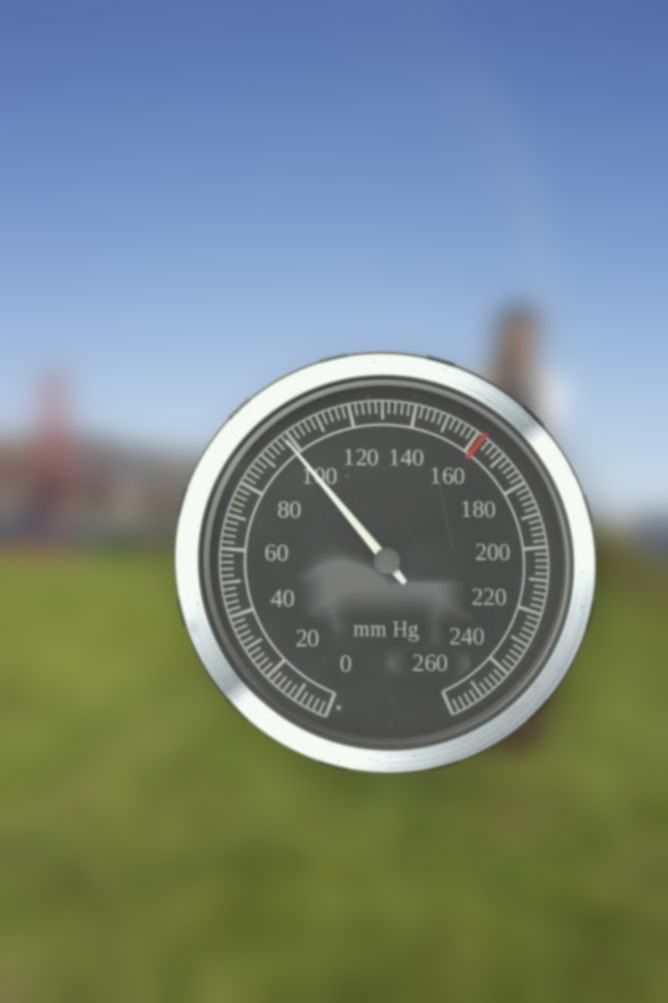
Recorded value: 98 mmHg
